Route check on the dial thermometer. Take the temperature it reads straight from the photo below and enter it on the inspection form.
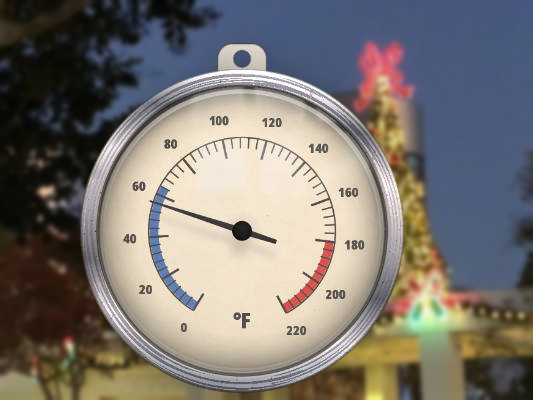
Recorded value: 56 °F
